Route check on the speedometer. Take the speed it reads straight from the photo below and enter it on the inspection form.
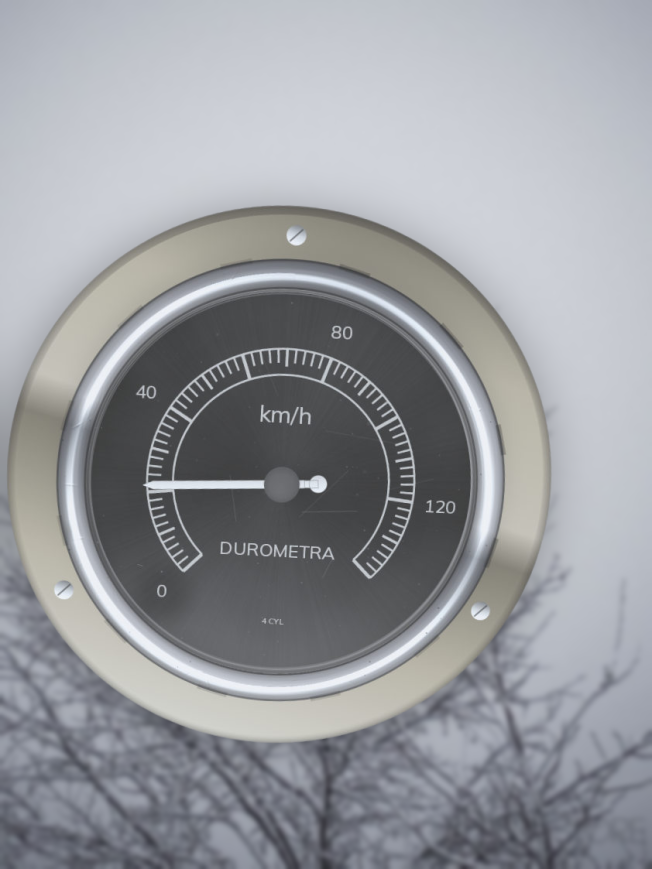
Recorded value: 22 km/h
